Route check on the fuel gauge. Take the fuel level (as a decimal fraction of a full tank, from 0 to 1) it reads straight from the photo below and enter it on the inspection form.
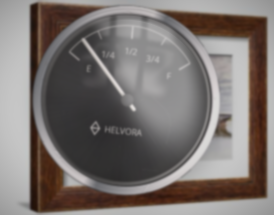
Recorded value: 0.125
